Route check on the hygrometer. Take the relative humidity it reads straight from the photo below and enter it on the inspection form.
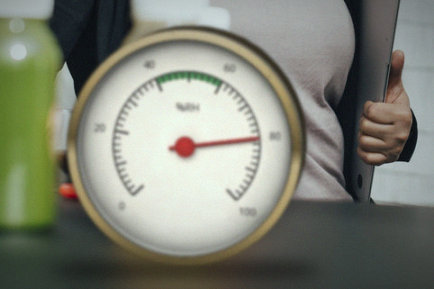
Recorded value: 80 %
